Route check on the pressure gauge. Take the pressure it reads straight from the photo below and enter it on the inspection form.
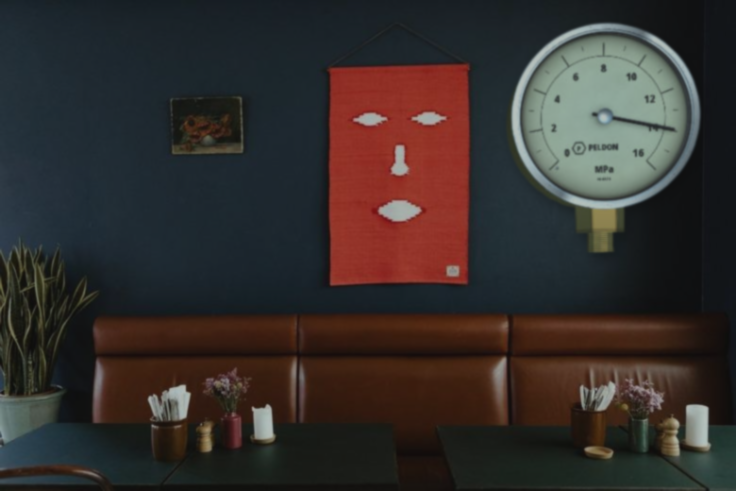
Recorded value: 14 MPa
